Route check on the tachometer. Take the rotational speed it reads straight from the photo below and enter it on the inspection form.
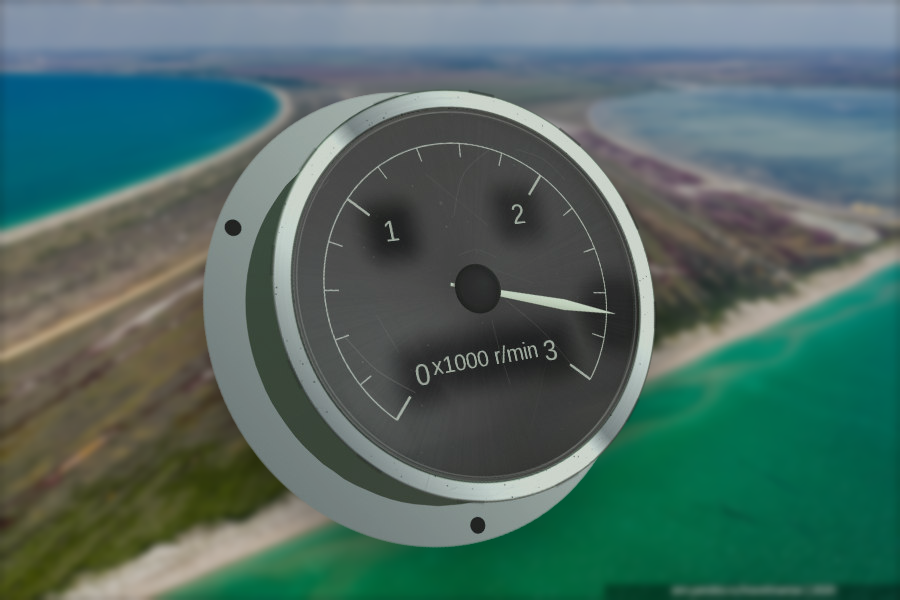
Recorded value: 2700 rpm
